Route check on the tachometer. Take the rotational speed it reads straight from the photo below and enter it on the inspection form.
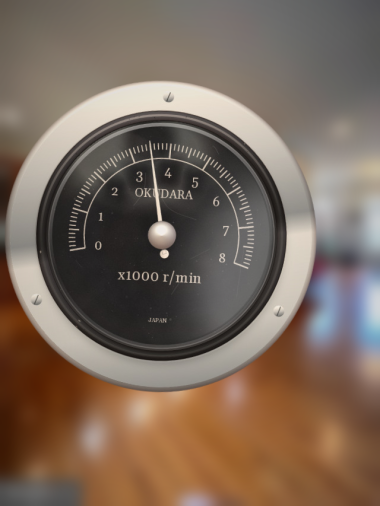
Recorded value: 3500 rpm
